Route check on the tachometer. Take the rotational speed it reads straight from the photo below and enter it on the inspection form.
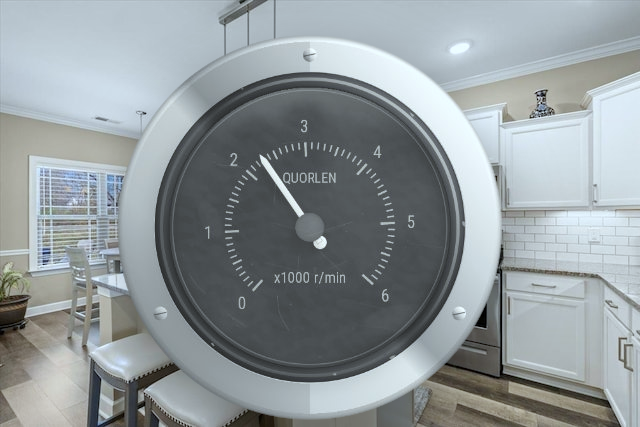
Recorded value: 2300 rpm
